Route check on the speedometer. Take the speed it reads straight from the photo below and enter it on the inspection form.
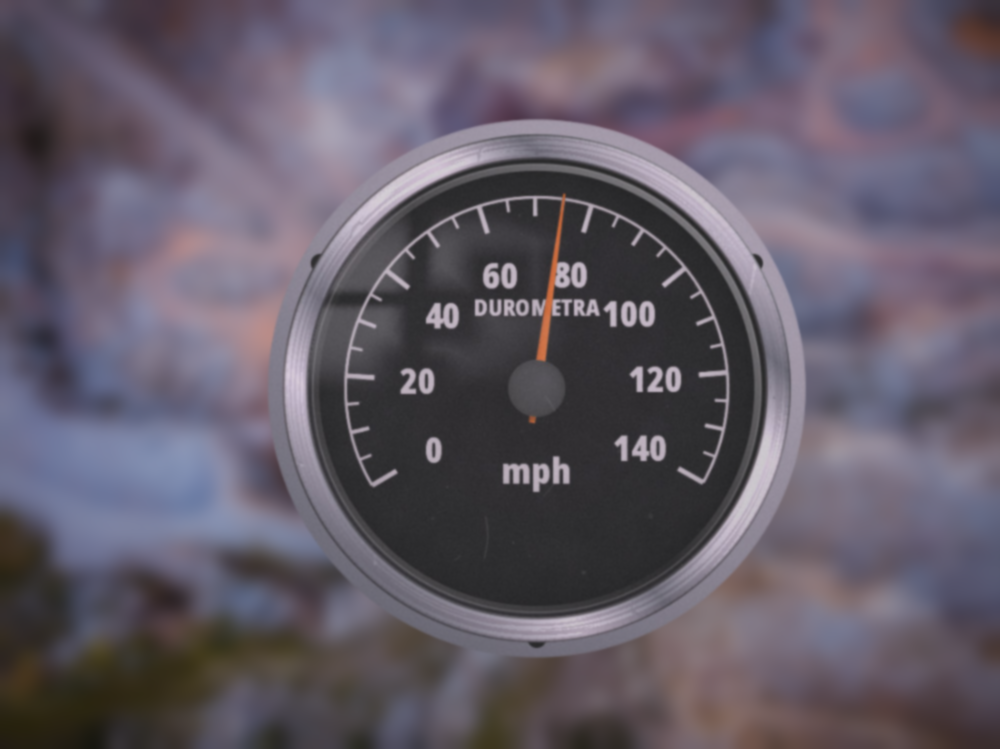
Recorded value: 75 mph
